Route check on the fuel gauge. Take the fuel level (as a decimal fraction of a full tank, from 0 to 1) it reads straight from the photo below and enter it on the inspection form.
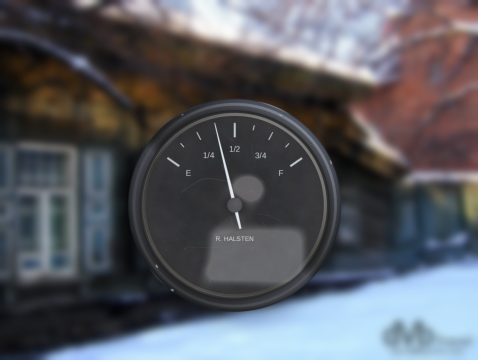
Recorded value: 0.375
